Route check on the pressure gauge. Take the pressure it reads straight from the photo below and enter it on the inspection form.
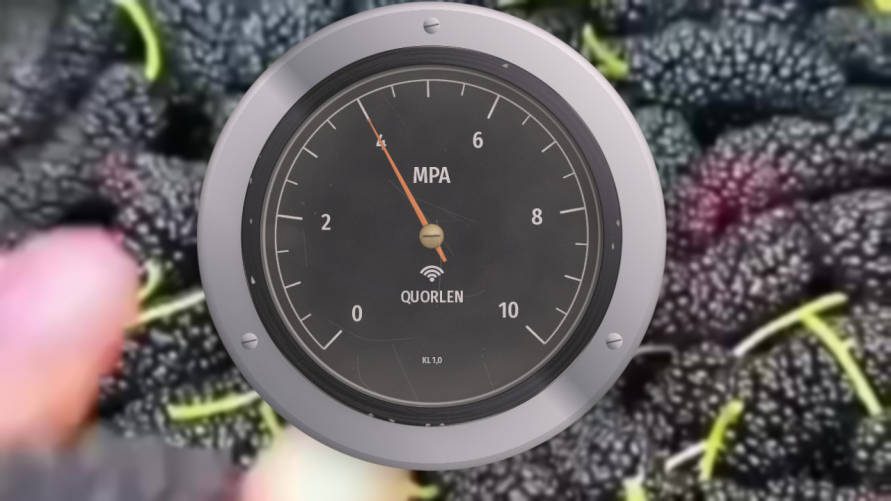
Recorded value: 4 MPa
